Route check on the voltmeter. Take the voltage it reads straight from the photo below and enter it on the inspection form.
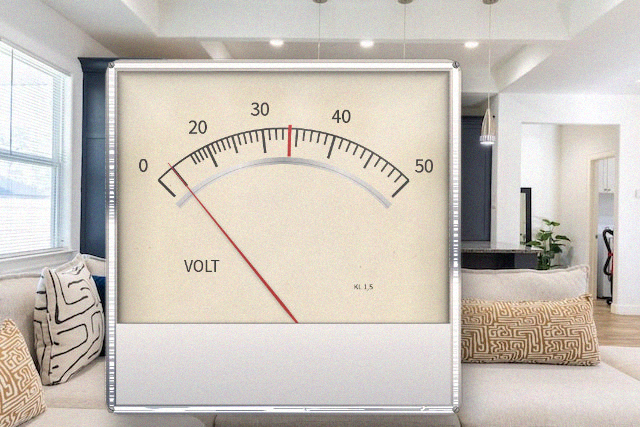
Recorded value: 10 V
